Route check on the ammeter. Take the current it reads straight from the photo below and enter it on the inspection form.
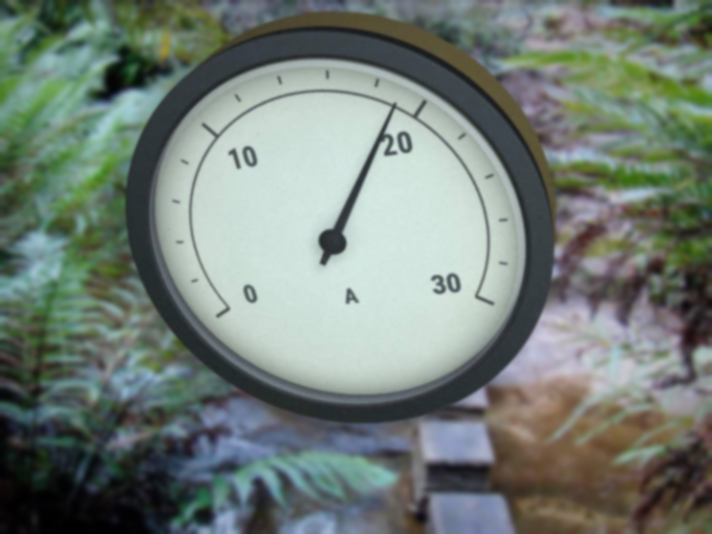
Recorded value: 19 A
